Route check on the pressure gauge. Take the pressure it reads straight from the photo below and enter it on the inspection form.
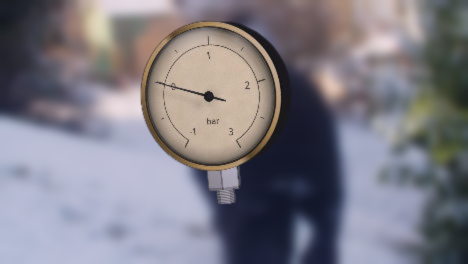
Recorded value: 0 bar
